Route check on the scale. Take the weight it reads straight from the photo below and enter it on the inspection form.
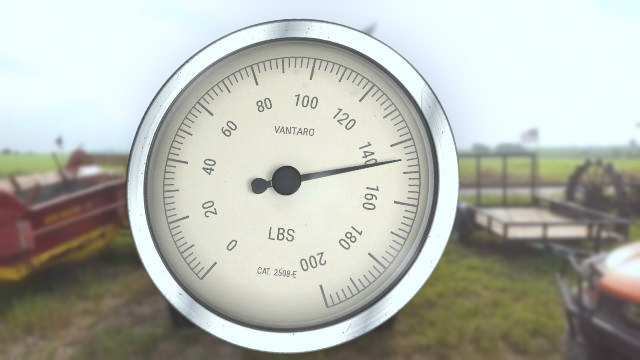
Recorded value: 146 lb
